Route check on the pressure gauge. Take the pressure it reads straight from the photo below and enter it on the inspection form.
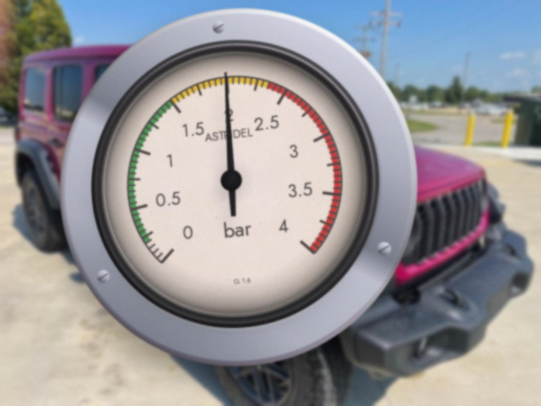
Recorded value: 2 bar
